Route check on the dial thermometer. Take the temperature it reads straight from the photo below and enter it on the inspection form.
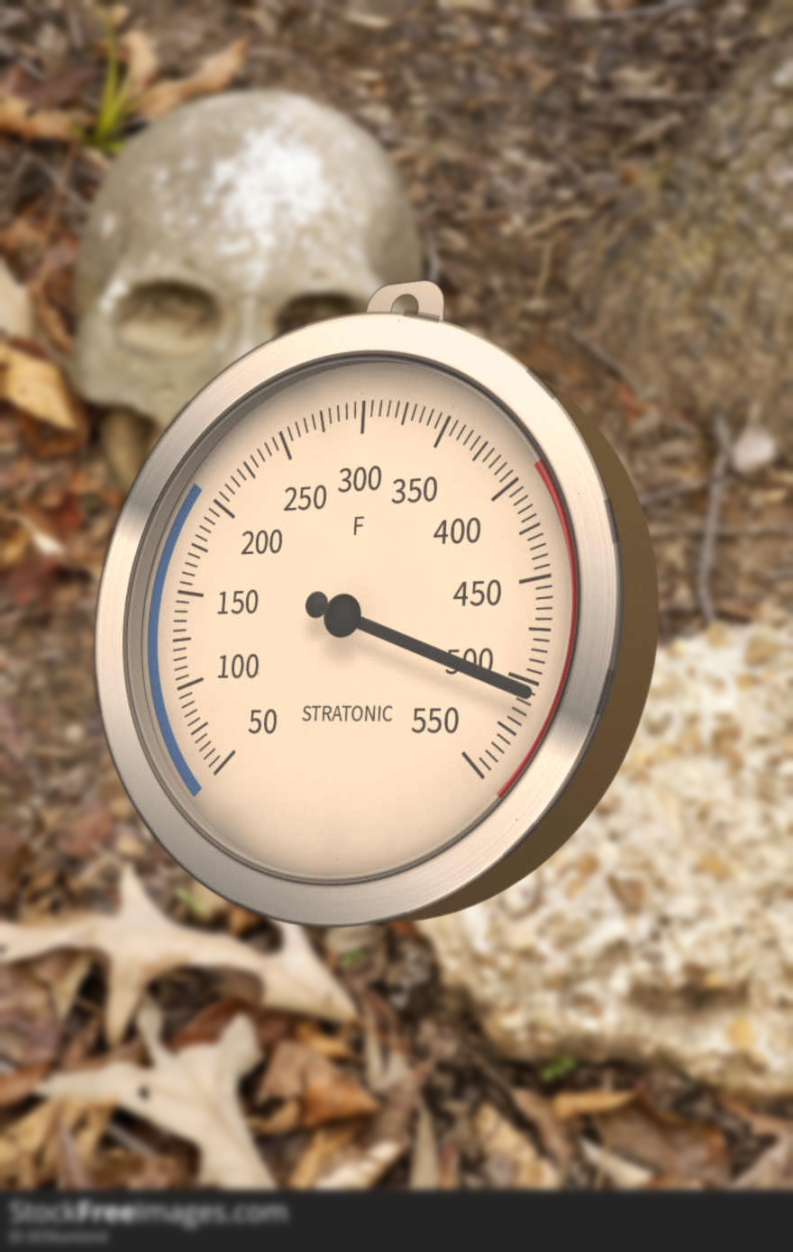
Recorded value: 505 °F
